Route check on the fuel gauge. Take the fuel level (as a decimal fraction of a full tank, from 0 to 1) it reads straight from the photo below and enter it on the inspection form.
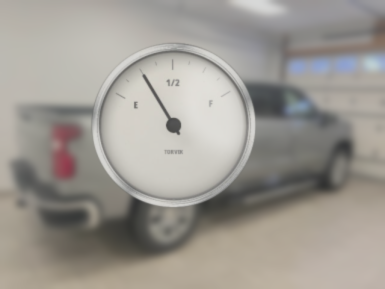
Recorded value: 0.25
